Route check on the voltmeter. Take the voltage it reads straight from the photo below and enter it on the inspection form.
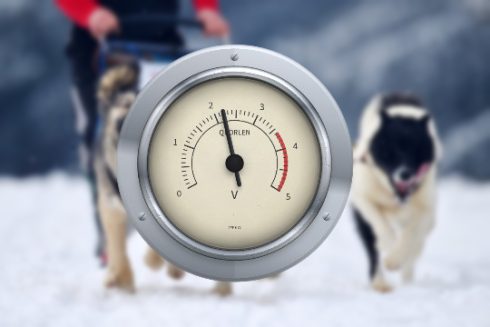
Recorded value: 2.2 V
